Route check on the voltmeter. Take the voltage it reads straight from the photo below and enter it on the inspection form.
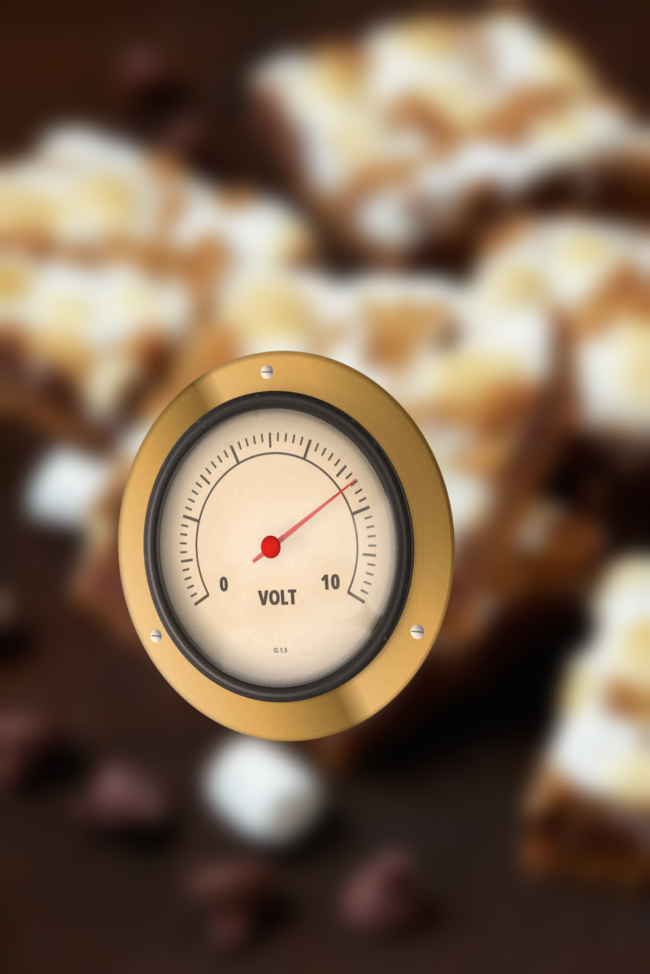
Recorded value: 7.4 V
